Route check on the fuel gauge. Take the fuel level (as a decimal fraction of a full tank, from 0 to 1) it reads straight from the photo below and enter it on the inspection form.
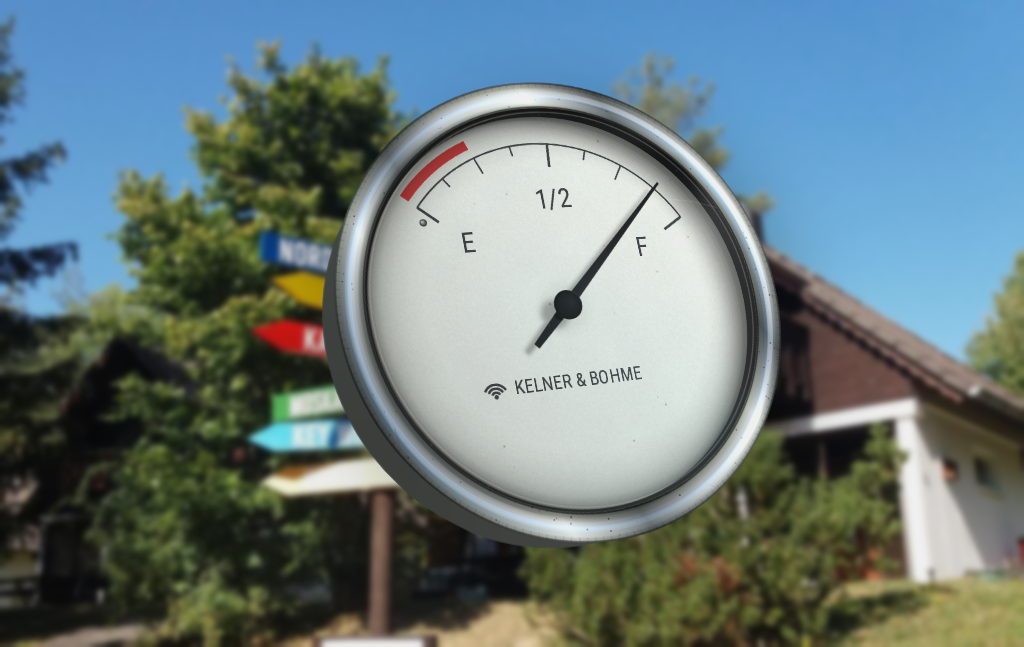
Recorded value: 0.875
